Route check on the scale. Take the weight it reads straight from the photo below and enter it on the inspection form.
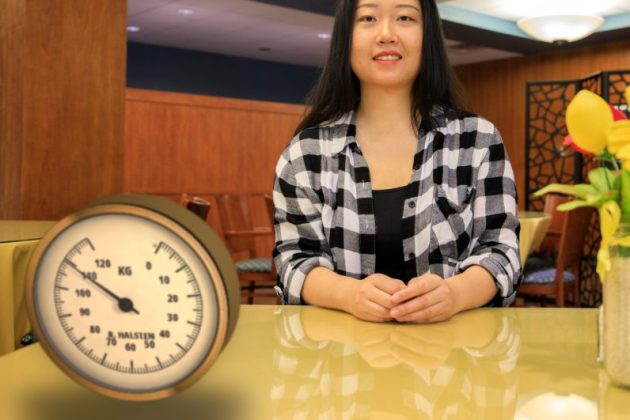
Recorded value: 110 kg
